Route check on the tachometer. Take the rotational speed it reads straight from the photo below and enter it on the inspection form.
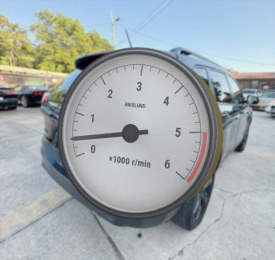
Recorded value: 400 rpm
